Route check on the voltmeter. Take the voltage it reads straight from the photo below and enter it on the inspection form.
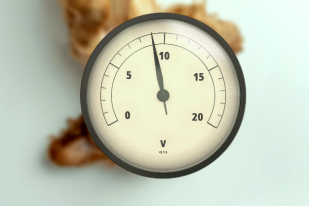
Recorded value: 9 V
